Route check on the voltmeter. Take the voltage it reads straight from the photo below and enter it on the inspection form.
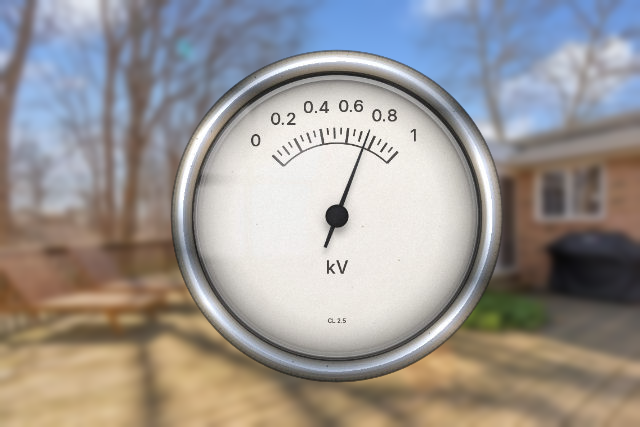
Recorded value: 0.75 kV
